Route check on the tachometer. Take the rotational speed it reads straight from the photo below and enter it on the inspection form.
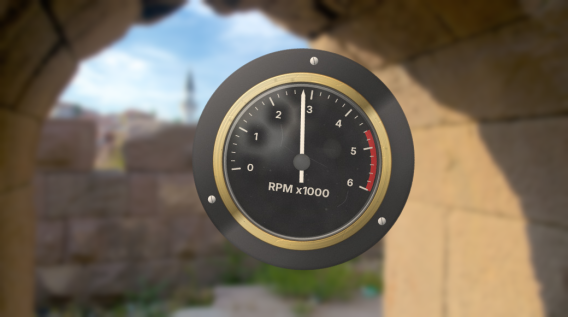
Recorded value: 2800 rpm
